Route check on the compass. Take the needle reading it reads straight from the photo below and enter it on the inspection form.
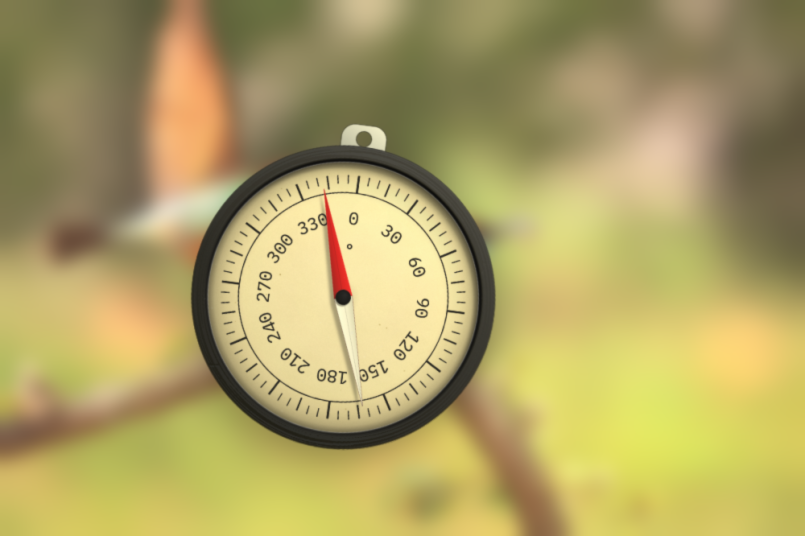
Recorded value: 342.5 °
